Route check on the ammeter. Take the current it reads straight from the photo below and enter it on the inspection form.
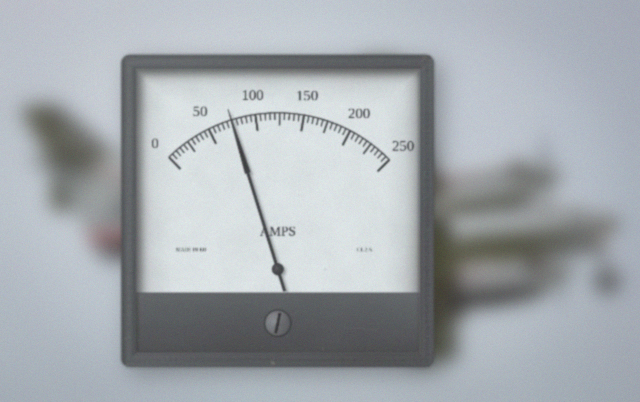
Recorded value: 75 A
